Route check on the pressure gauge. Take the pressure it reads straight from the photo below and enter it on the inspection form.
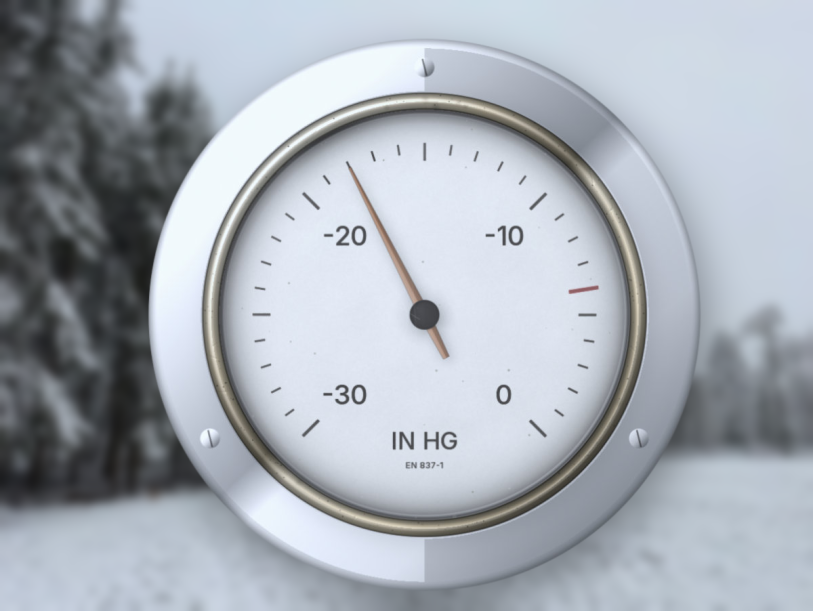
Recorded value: -18 inHg
